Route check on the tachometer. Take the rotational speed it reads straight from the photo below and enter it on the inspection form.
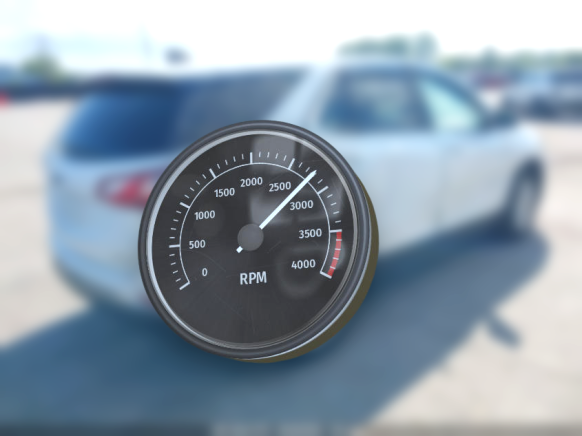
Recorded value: 2800 rpm
